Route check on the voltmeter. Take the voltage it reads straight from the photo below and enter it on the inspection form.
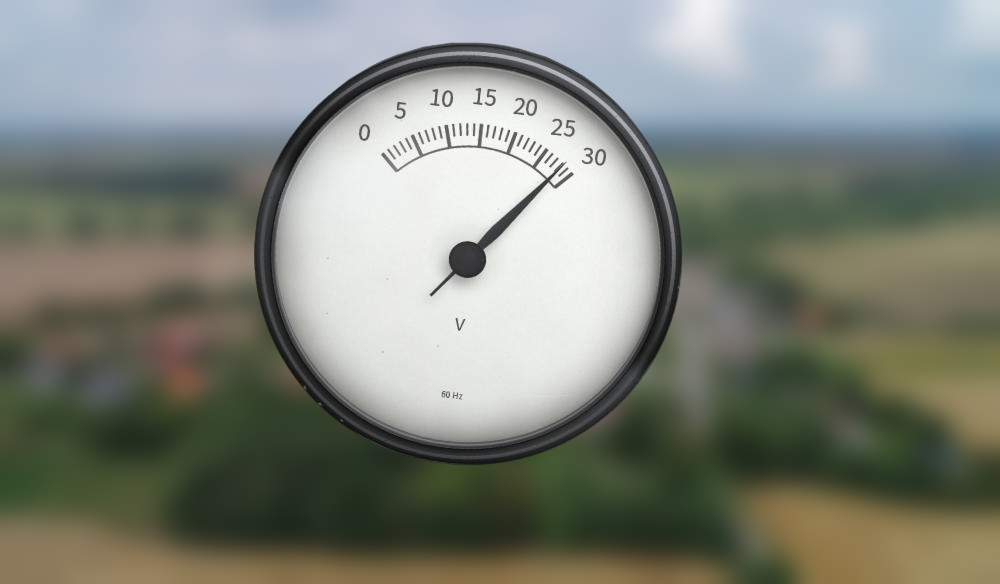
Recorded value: 28 V
